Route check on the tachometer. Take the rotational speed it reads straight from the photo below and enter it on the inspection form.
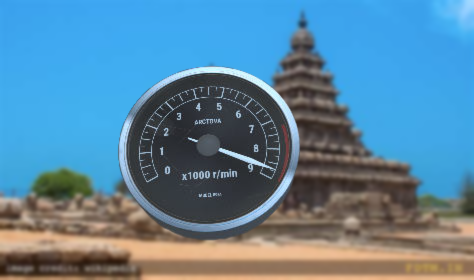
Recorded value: 8750 rpm
